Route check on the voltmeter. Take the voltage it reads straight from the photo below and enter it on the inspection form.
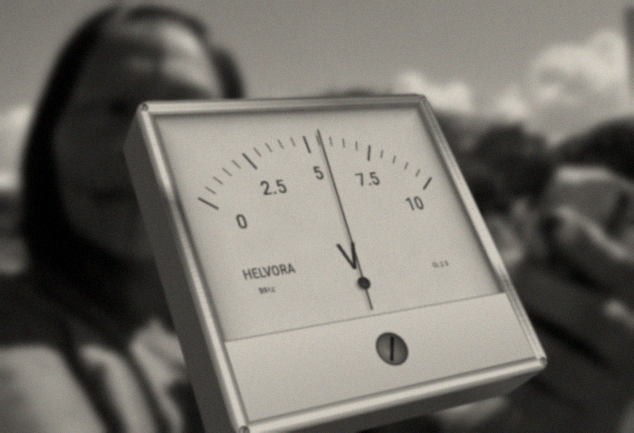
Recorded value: 5.5 V
